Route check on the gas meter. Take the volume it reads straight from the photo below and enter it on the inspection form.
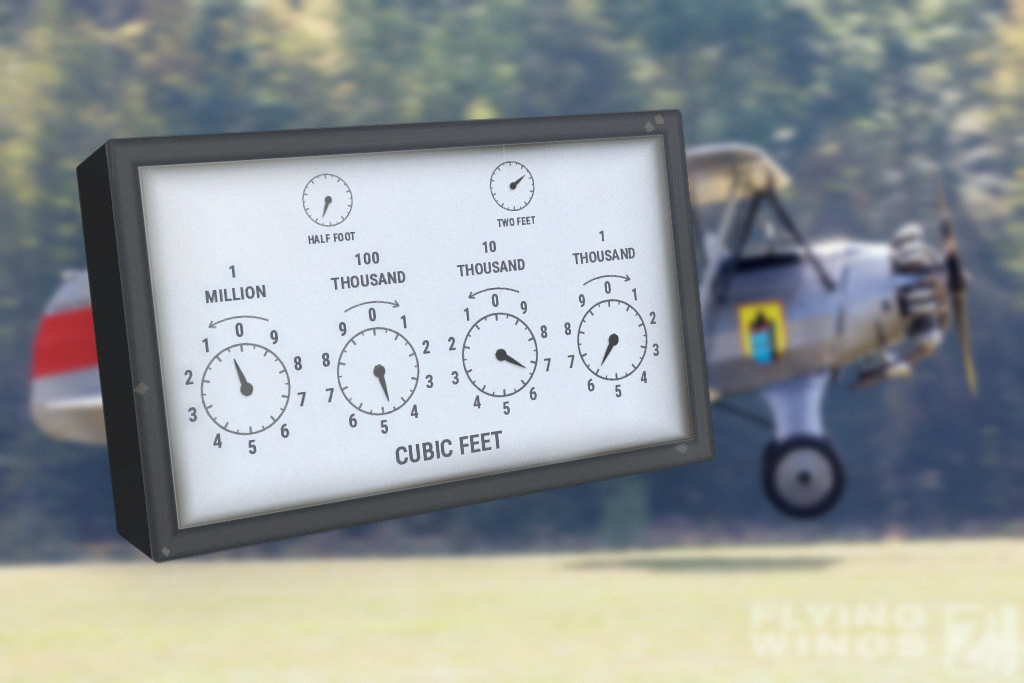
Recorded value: 46600 ft³
